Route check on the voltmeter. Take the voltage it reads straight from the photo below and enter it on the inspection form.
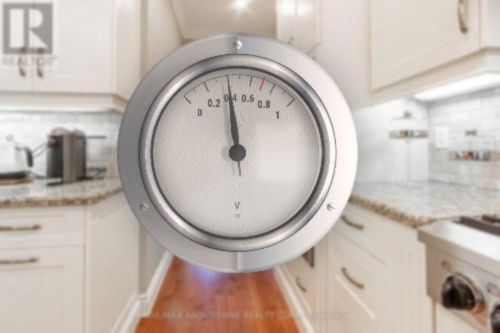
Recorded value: 0.4 V
